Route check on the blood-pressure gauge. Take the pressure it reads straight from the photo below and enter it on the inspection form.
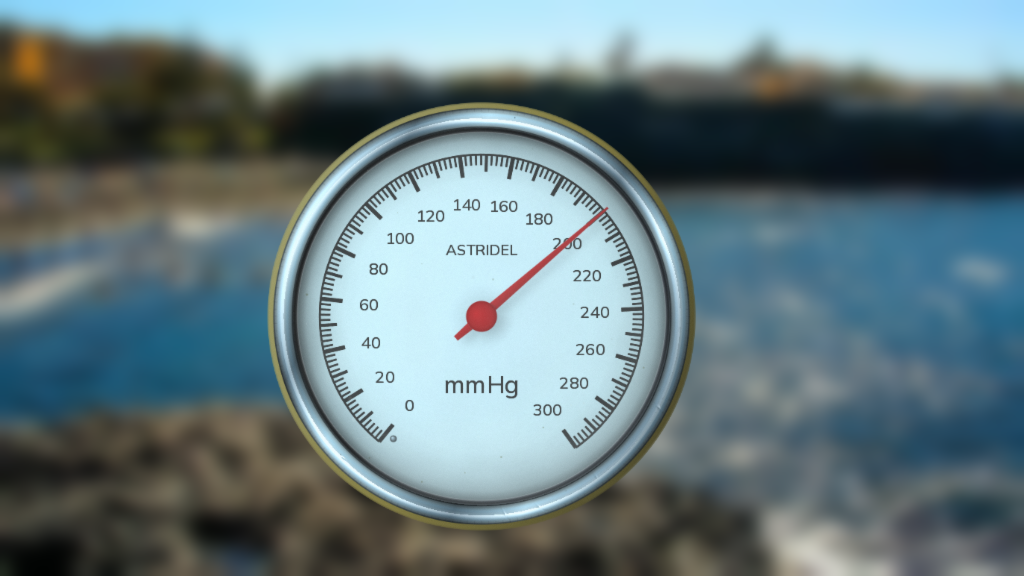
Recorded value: 200 mmHg
